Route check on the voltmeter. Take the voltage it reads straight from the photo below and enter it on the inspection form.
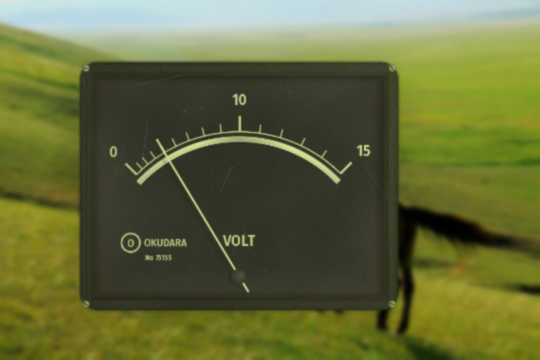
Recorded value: 5 V
